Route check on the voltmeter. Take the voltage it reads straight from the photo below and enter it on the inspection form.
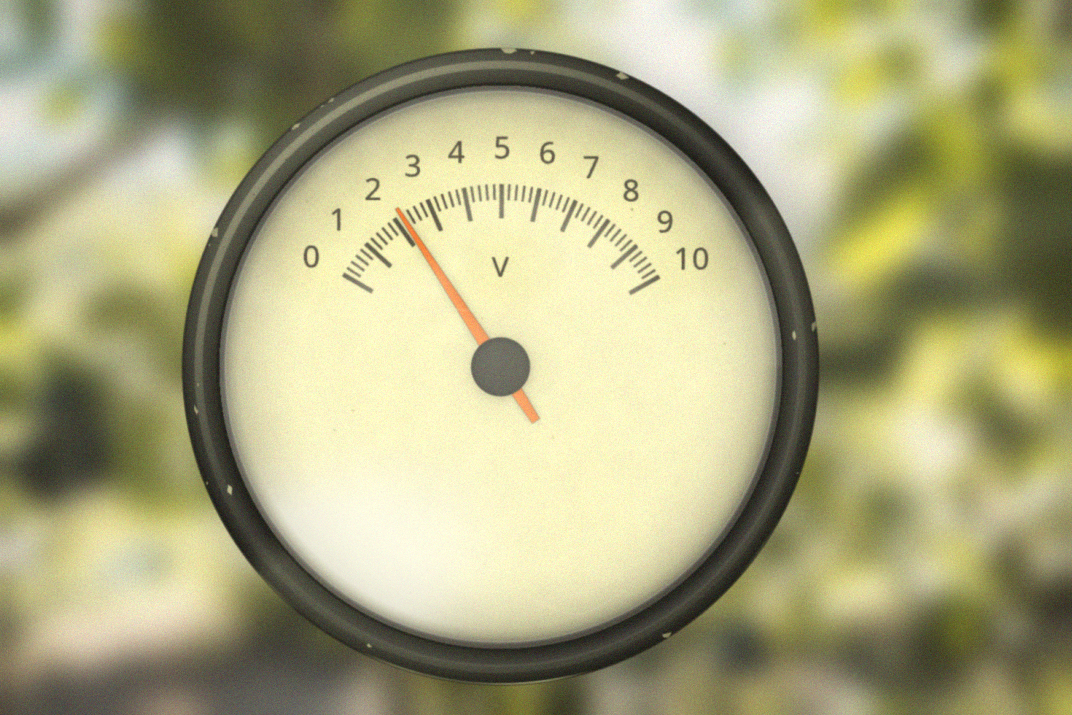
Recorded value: 2.2 V
